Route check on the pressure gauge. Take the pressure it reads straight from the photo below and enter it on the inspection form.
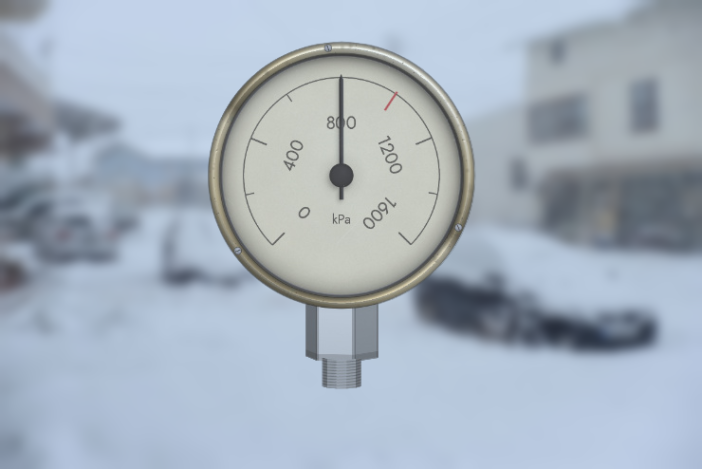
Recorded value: 800 kPa
